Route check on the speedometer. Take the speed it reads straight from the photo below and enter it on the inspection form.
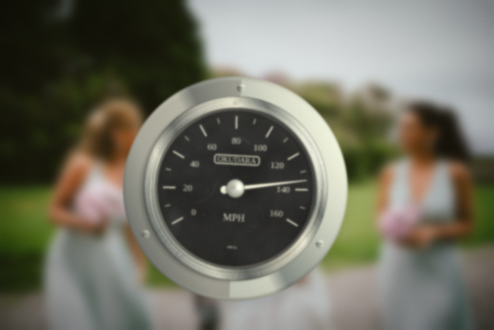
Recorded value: 135 mph
